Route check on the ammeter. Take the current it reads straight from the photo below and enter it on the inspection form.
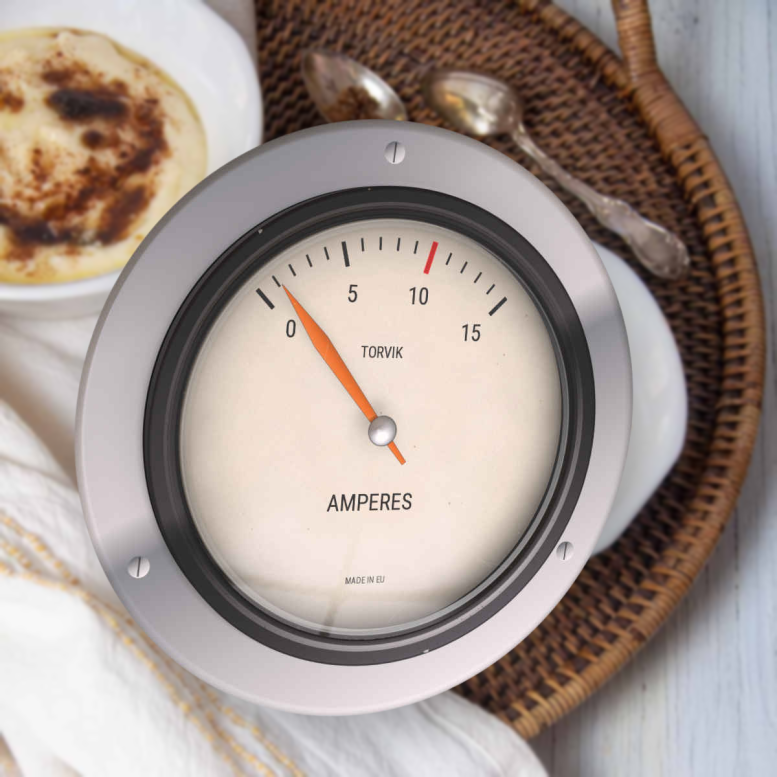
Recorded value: 1 A
